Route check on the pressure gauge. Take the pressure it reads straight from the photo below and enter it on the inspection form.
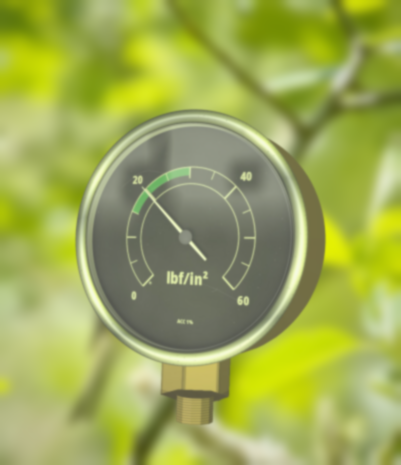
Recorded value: 20 psi
